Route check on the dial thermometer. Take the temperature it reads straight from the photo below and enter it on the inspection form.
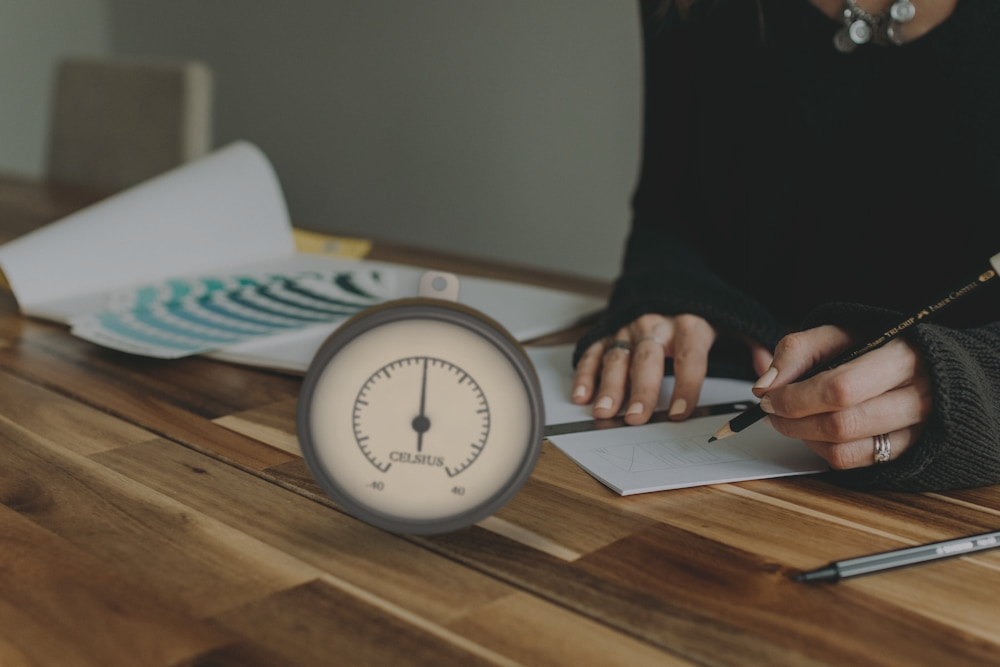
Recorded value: 0 °C
